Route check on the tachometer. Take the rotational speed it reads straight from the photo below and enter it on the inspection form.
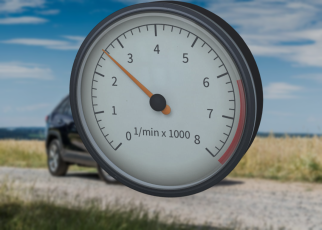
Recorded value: 2600 rpm
